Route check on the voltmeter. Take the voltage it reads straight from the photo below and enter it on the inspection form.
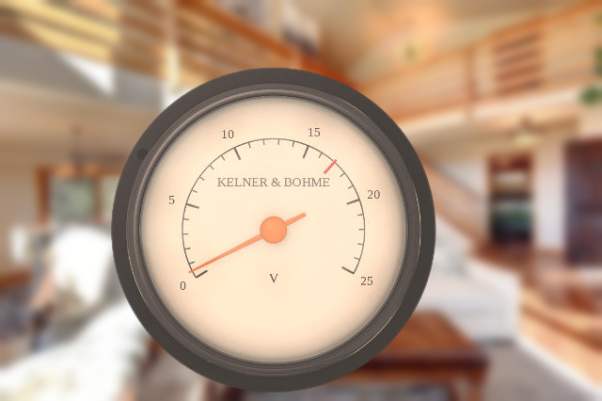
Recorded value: 0.5 V
